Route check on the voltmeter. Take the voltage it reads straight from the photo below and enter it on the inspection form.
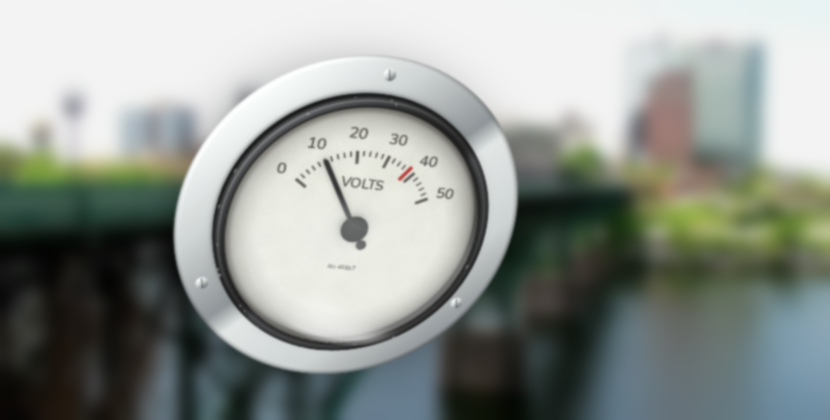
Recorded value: 10 V
